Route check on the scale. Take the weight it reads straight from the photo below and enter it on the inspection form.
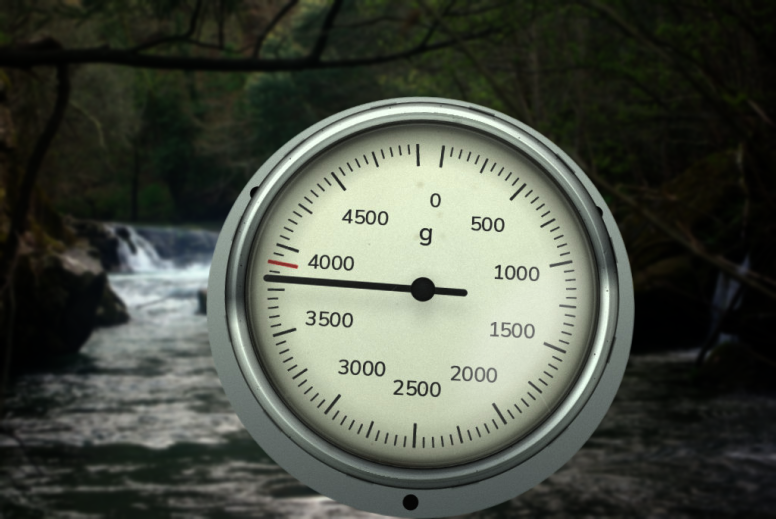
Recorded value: 3800 g
